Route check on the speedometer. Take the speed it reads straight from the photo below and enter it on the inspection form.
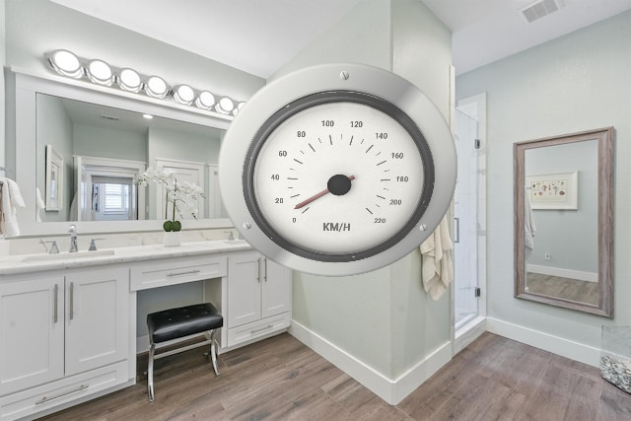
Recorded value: 10 km/h
